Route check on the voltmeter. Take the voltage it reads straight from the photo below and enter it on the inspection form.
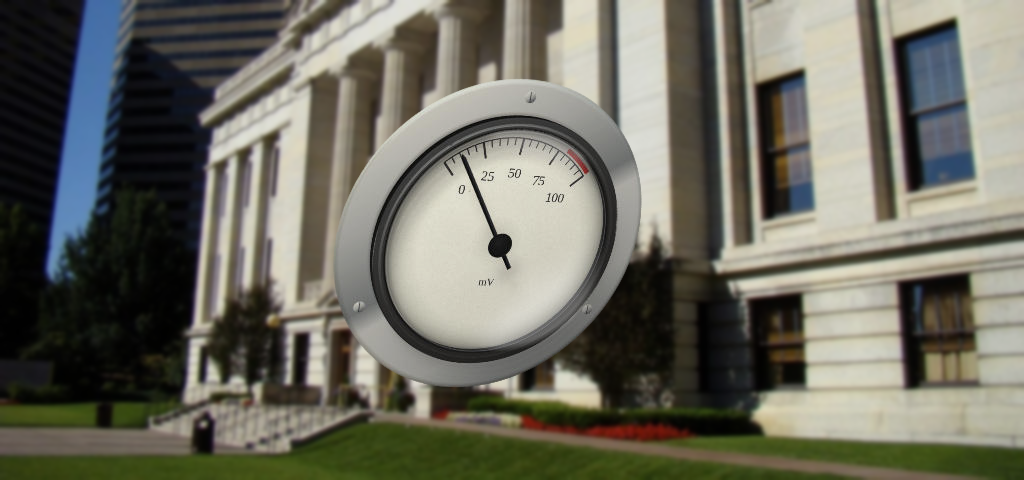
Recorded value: 10 mV
